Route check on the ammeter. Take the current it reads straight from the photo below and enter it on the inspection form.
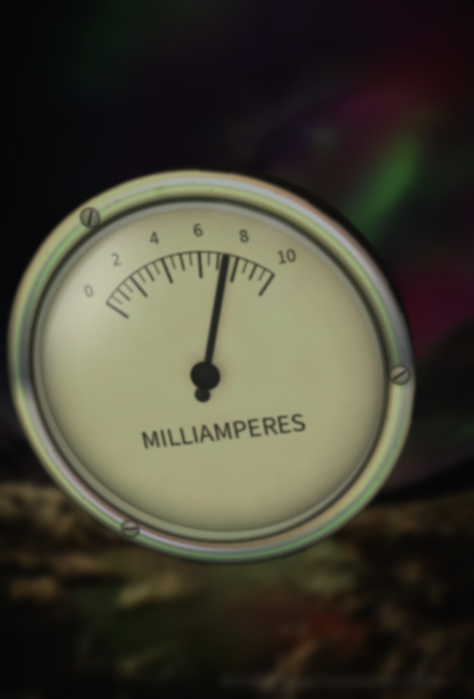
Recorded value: 7.5 mA
